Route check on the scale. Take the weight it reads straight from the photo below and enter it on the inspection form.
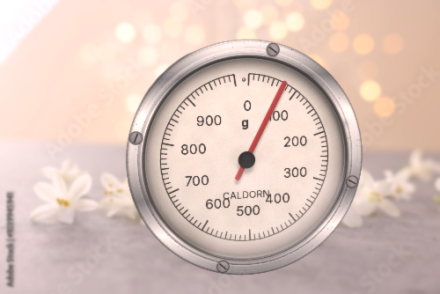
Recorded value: 70 g
